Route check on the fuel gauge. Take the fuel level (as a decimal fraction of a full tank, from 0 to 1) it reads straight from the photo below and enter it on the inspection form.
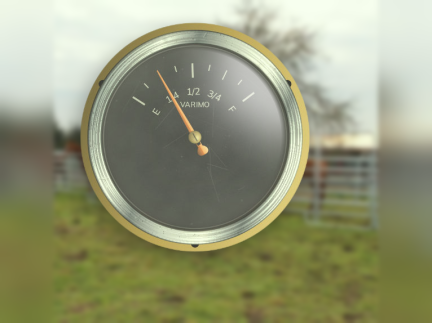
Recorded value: 0.25
